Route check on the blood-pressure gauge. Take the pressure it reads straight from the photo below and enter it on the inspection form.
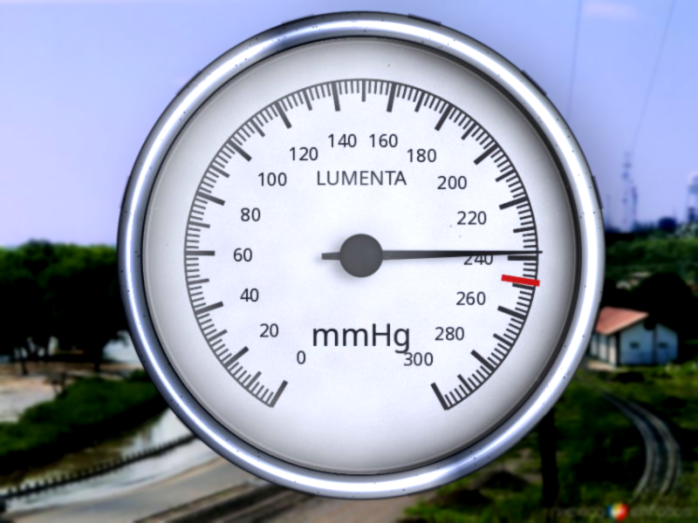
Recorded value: 238 mmHg
